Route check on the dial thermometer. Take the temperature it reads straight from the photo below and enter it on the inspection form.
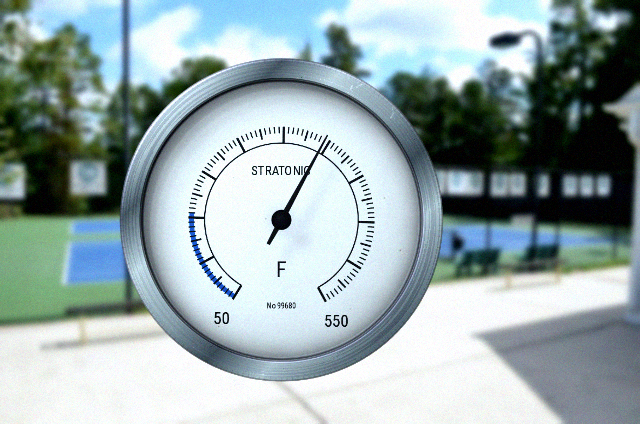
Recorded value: 345 °F
